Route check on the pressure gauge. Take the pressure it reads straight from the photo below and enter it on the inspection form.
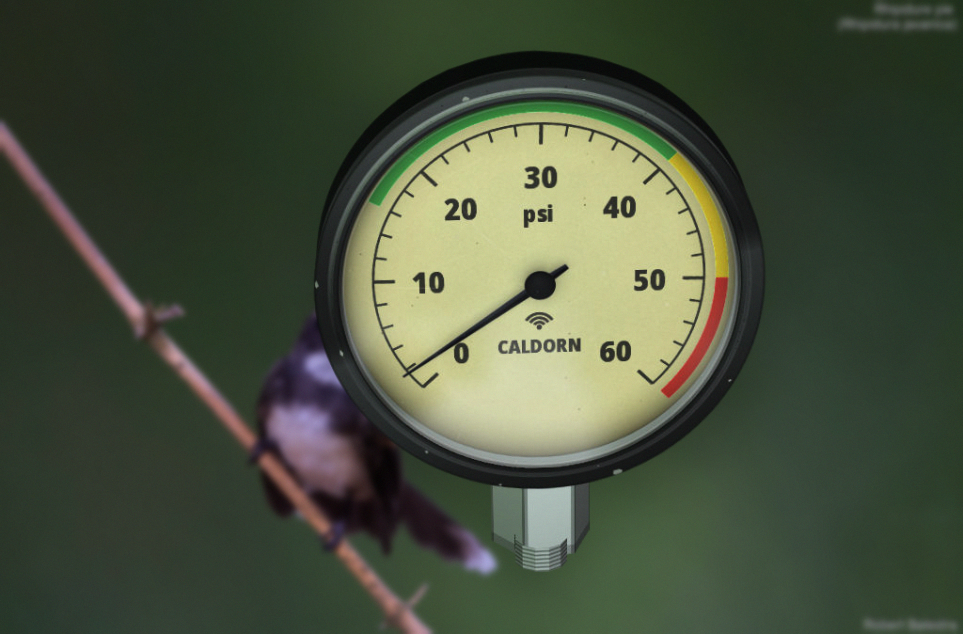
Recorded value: 2 psi
